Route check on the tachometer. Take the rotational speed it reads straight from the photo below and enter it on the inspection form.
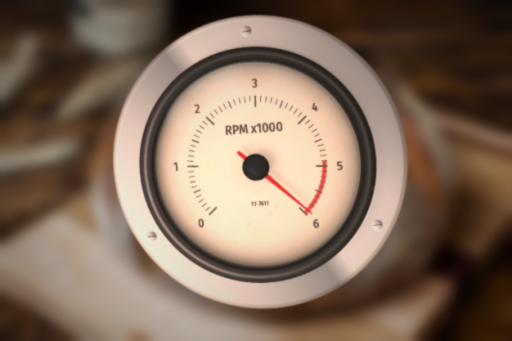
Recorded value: 5900 rpm
